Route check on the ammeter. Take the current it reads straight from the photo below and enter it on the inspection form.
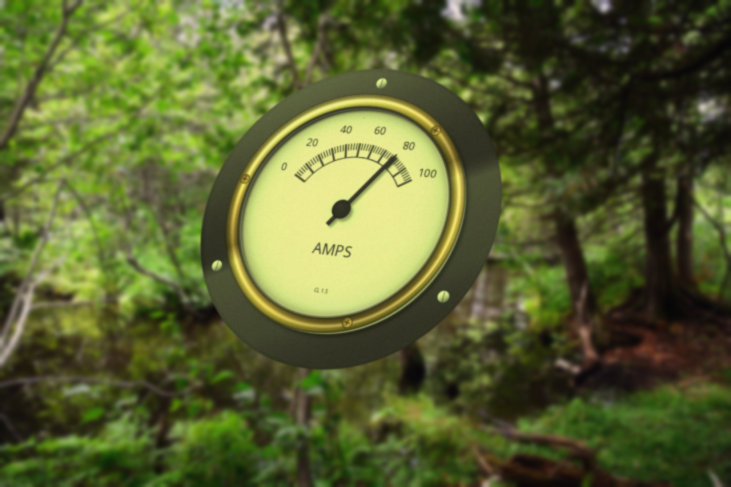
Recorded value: 80 A
